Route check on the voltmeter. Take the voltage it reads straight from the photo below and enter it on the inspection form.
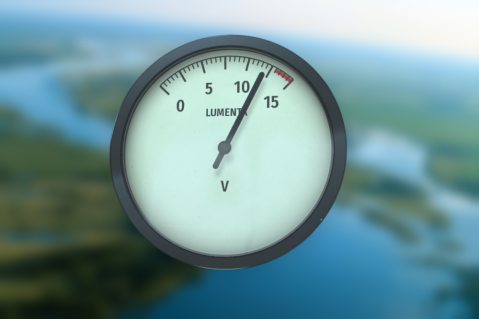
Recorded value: 12 V
